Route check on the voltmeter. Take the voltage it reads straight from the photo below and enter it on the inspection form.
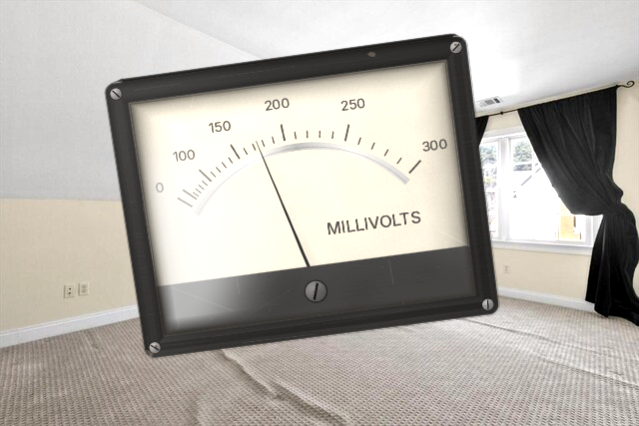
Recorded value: 175 mV
